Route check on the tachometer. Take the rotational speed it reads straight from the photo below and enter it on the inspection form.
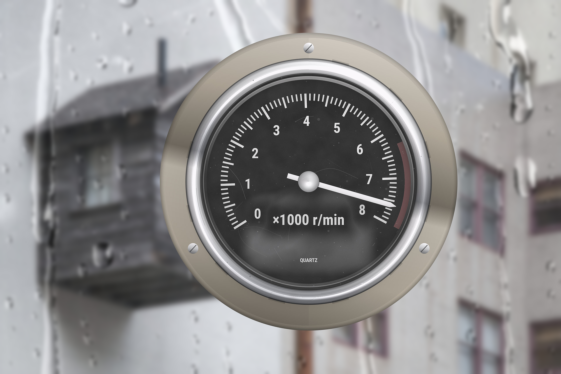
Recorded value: 7600 rpm
